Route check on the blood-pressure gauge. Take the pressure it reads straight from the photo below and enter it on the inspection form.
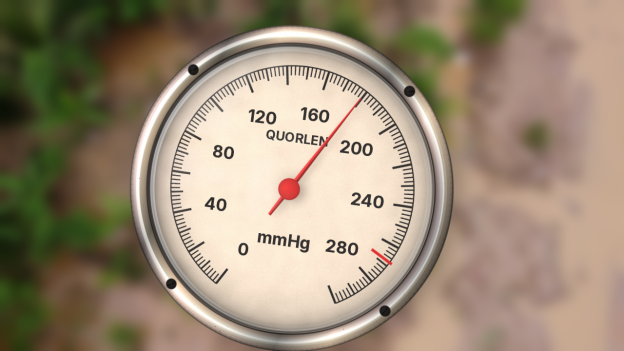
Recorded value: 180 mmHg
